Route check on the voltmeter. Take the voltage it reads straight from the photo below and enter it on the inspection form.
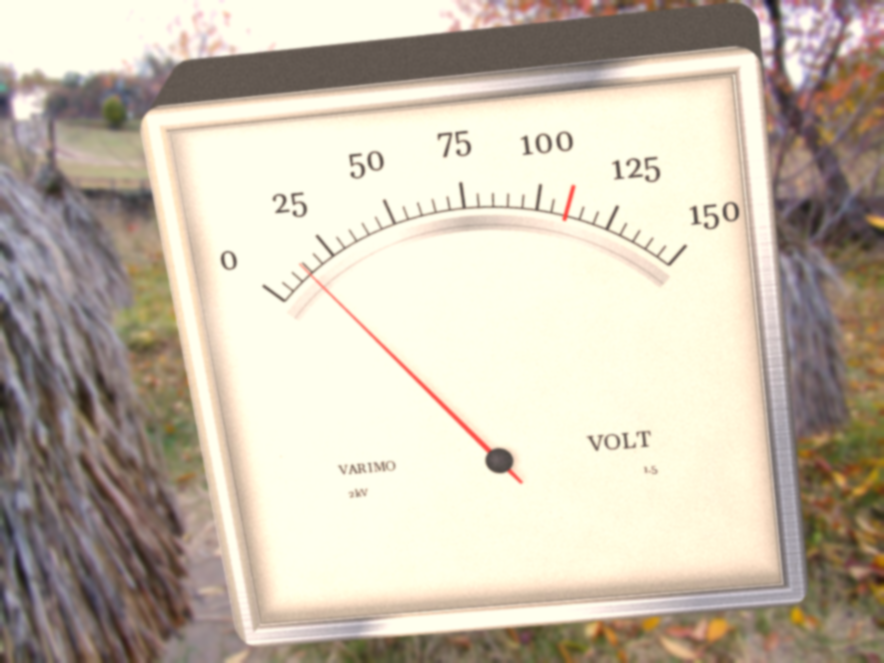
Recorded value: 15 V
